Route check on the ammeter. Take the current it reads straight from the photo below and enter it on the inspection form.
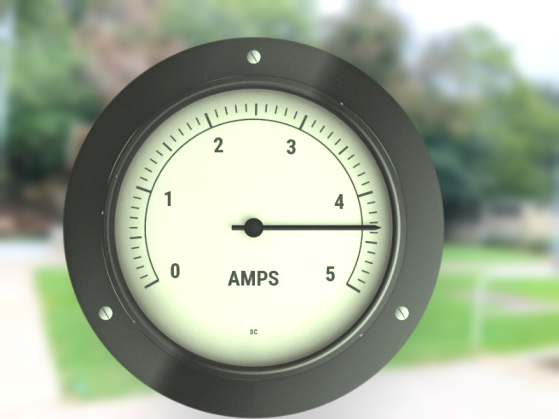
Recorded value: 4.35 A
